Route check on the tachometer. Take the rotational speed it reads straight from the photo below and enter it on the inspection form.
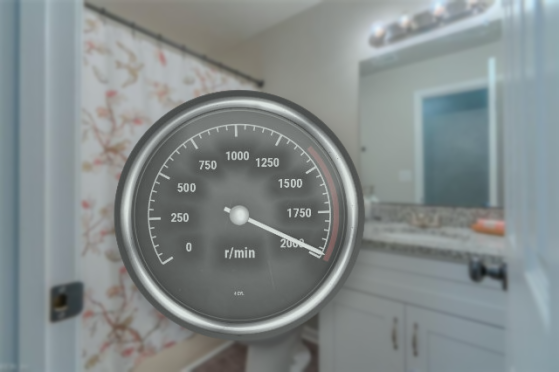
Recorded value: 1975 rpm
